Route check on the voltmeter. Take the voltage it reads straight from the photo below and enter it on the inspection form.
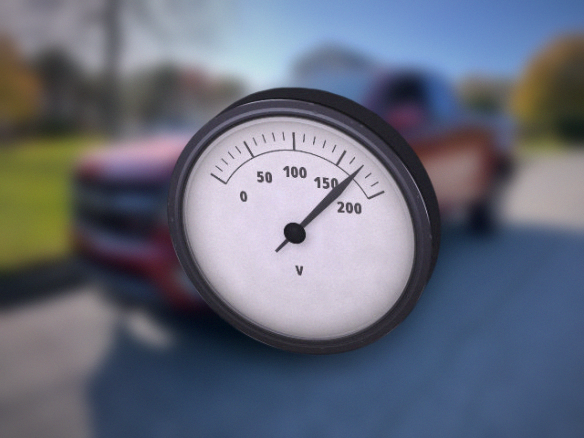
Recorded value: 170 V
